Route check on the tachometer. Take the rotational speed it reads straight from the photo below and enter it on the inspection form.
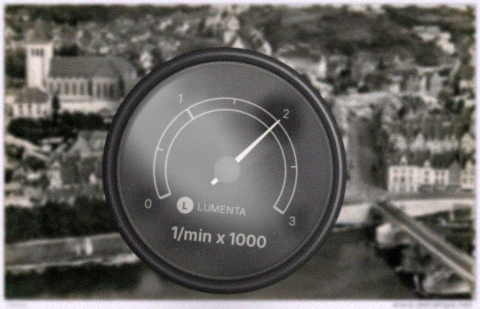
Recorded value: 2000 rpm
